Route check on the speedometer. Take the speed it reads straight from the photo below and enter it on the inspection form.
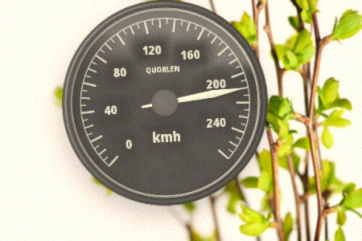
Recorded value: 210 km/h
